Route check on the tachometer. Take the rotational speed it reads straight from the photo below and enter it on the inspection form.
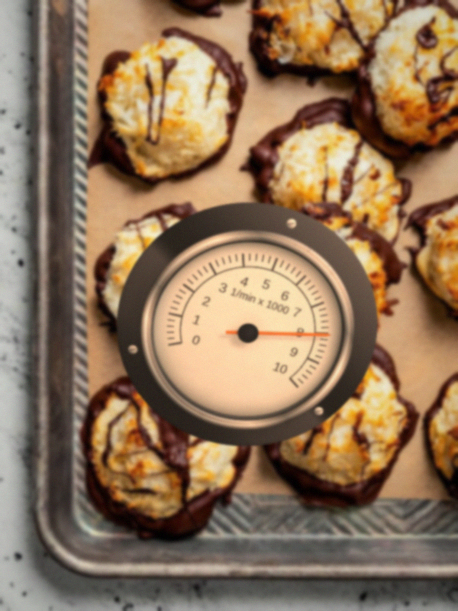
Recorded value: 8000 rpm
